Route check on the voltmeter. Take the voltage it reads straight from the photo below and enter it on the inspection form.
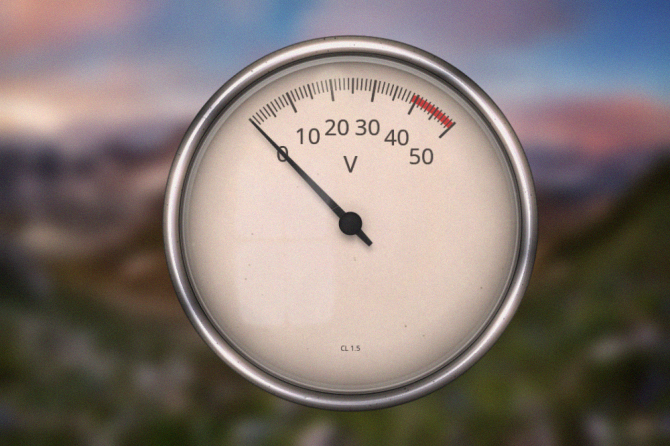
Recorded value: 0 V
